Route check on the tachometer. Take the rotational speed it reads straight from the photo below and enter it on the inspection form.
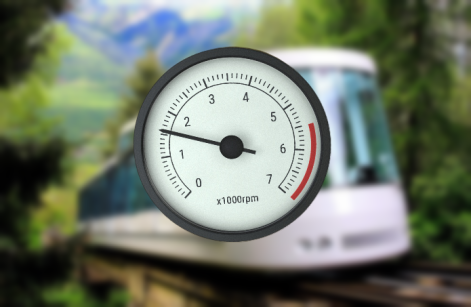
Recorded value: 1600 rpm
